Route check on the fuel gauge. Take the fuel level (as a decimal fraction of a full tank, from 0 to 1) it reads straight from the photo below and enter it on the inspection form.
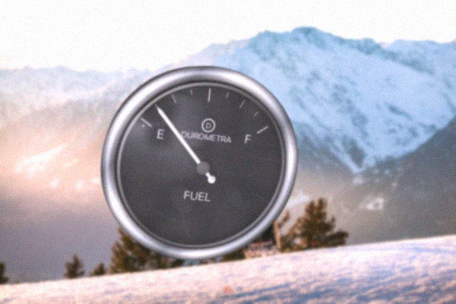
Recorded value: 0.125
